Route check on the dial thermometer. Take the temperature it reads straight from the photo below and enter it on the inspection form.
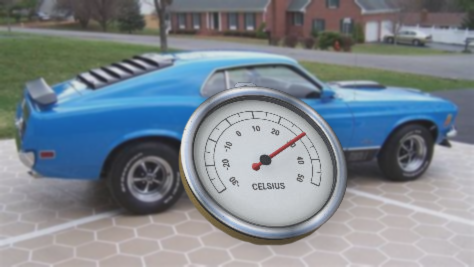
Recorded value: 30 °C
